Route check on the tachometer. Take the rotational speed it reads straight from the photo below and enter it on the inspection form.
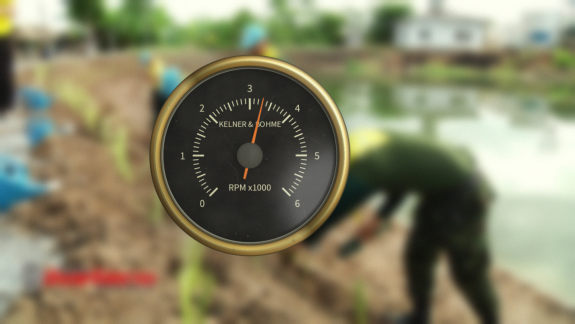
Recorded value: 3300 rpm
